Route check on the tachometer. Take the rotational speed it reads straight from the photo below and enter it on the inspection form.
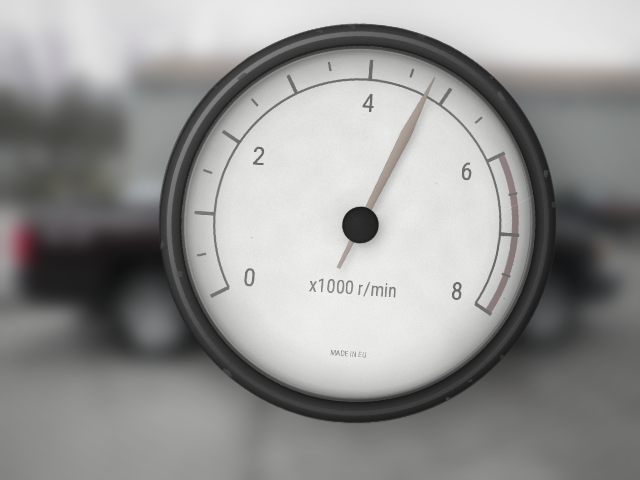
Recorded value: 4750 rpm
